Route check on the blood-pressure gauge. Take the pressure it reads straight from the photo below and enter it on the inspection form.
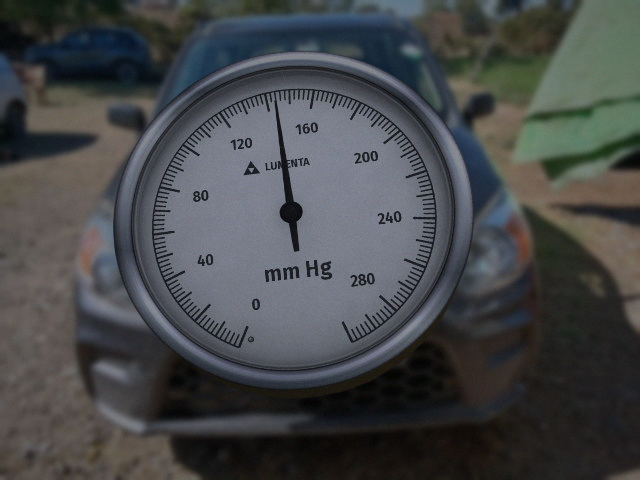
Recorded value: 144 mmHg
